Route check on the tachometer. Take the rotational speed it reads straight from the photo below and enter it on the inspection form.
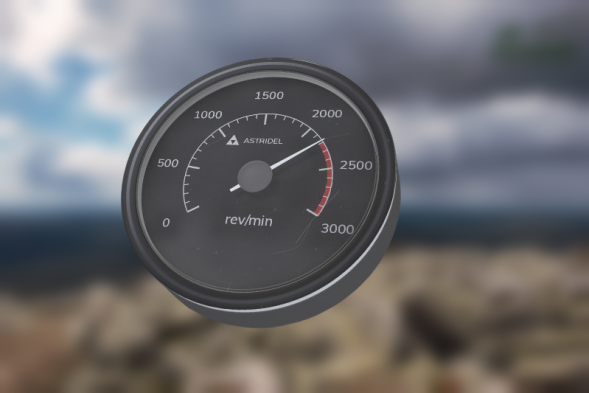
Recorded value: 2200 rpm
